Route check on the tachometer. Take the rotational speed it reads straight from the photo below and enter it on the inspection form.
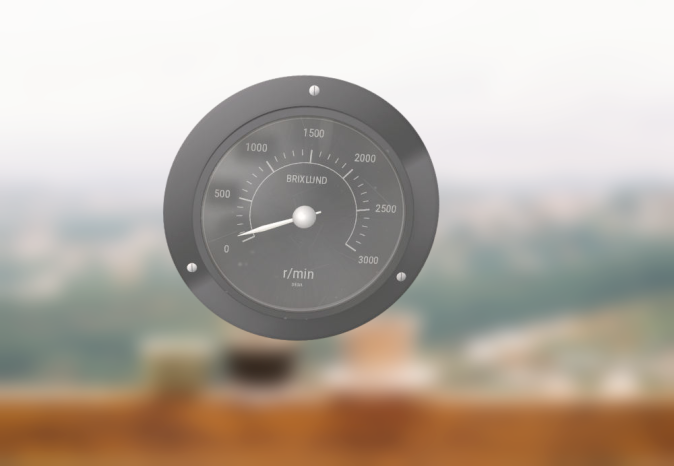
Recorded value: 100 rpm
